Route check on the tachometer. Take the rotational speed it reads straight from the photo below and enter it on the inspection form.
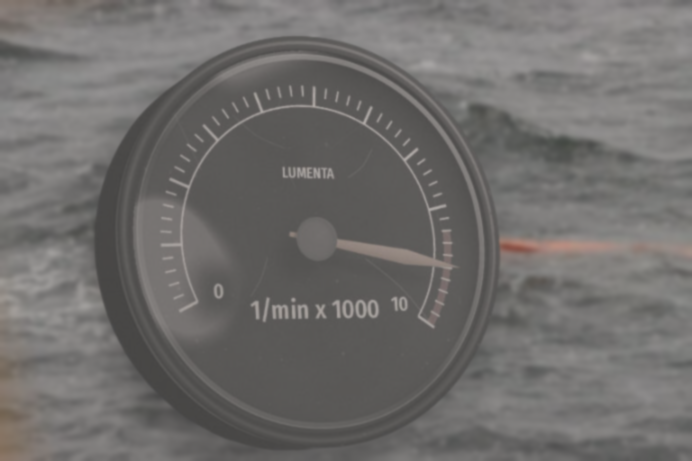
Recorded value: 9000 rpm
